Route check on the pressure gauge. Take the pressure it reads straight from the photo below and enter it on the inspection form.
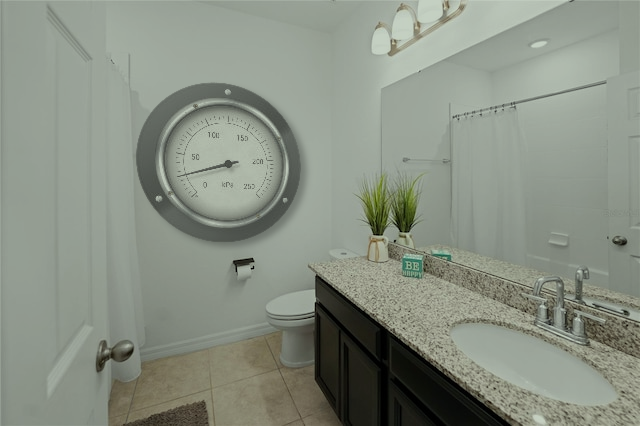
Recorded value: 25 kPa
